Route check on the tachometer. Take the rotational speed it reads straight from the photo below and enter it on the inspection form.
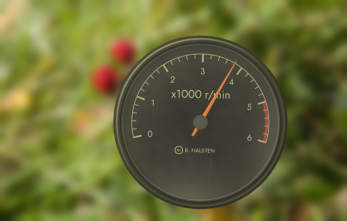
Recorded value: 3800 rpm
